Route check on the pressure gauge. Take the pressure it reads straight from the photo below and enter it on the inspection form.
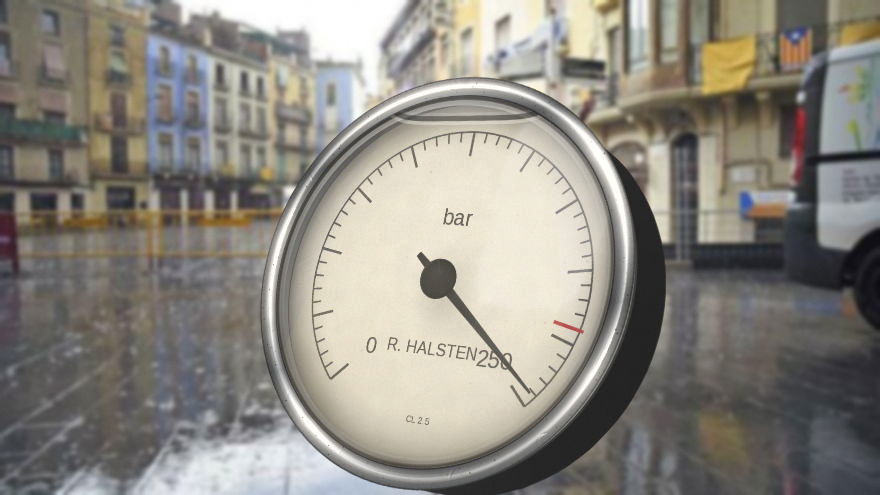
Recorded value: 245 bar
